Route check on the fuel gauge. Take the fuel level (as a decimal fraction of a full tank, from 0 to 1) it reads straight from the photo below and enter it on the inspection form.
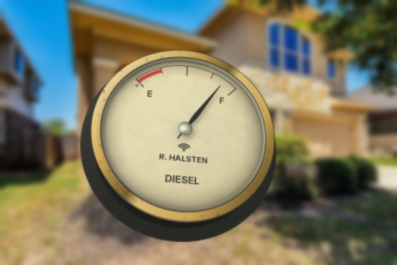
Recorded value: 0.875
